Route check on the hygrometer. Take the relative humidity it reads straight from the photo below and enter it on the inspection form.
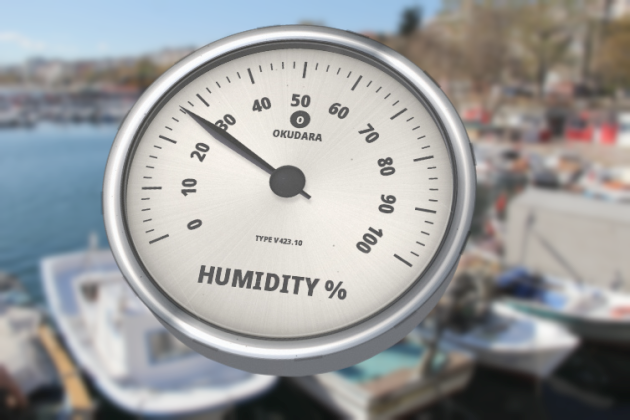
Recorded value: 26 %
